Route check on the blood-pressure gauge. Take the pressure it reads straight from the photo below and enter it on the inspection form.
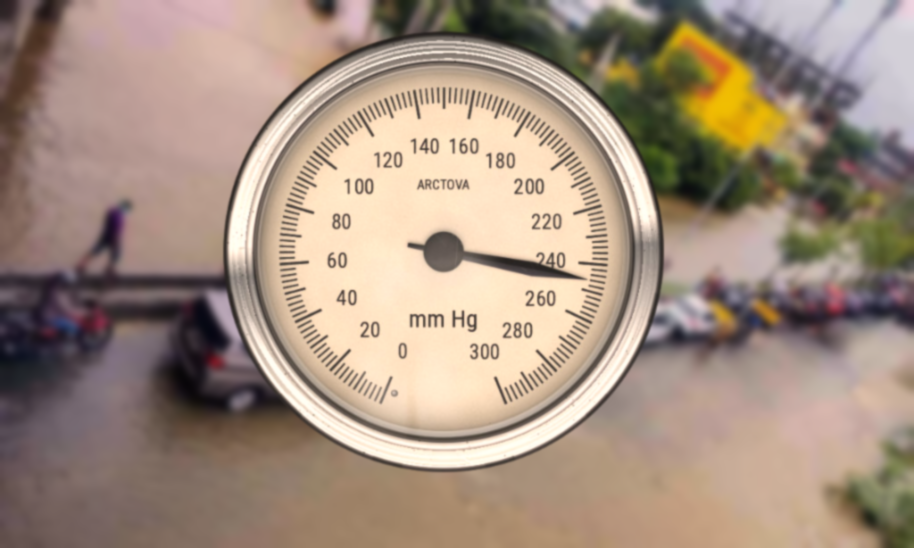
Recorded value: 246 mmHg
